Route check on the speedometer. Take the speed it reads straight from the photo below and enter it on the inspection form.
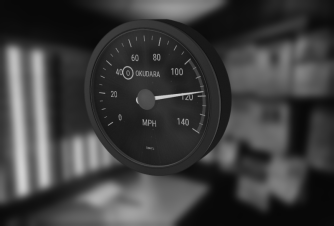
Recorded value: 117.5 mph
